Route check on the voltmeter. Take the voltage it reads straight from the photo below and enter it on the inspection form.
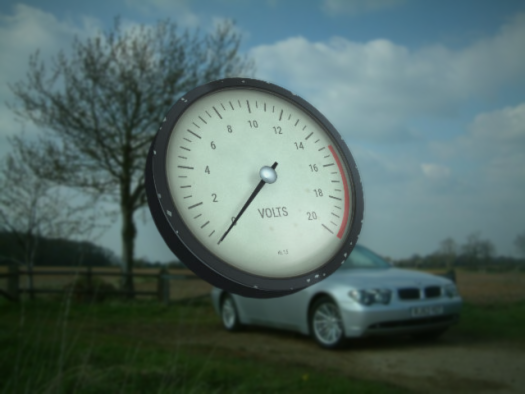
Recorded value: 0 V
